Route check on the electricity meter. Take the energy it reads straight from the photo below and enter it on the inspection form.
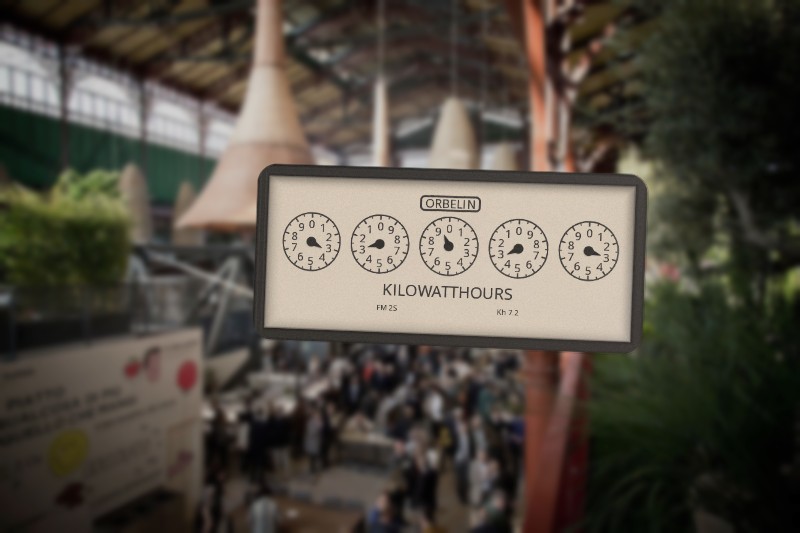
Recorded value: 32933 kWh
